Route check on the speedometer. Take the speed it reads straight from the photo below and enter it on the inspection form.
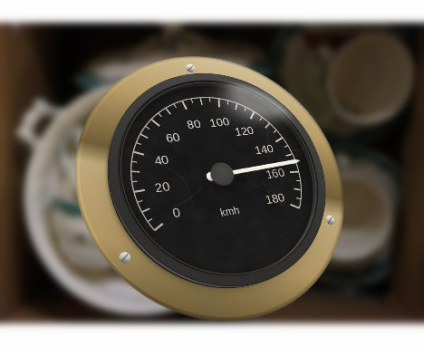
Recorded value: 155 km/h
